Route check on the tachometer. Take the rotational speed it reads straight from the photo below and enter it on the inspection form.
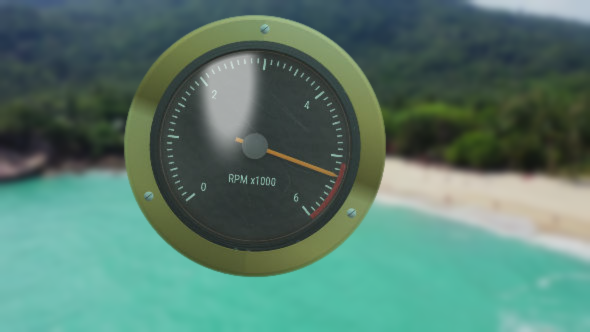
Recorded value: 5300 rpm
